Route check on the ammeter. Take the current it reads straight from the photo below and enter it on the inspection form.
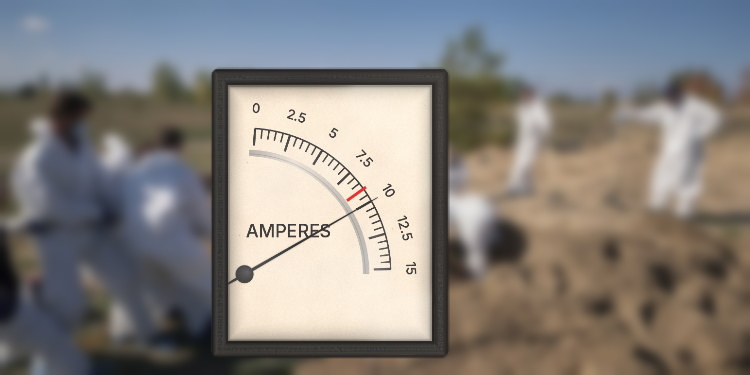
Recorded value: 10 A
